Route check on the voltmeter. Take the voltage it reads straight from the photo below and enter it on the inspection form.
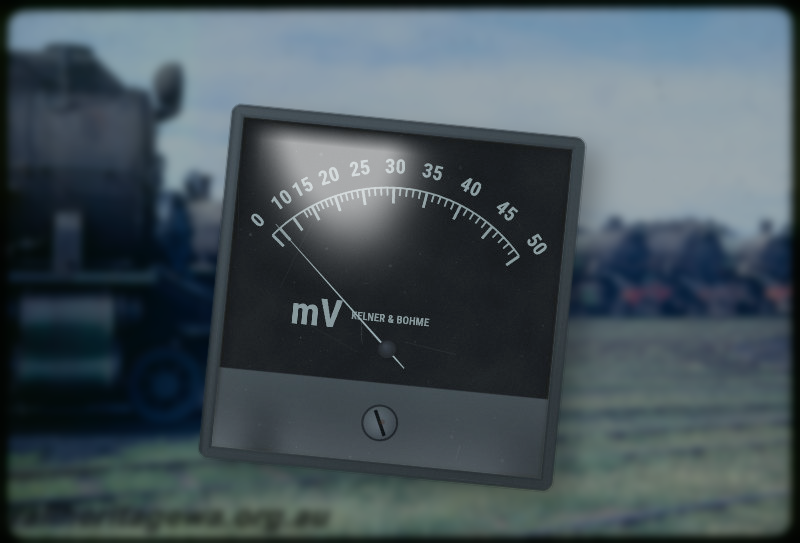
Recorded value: 5 mV
